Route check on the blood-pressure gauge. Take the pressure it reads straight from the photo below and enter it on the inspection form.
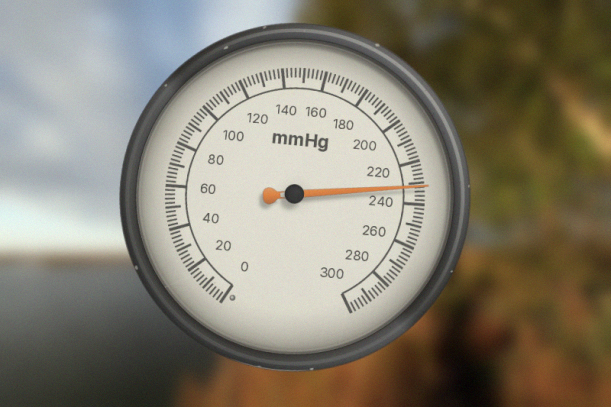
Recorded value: 232 mmHg
